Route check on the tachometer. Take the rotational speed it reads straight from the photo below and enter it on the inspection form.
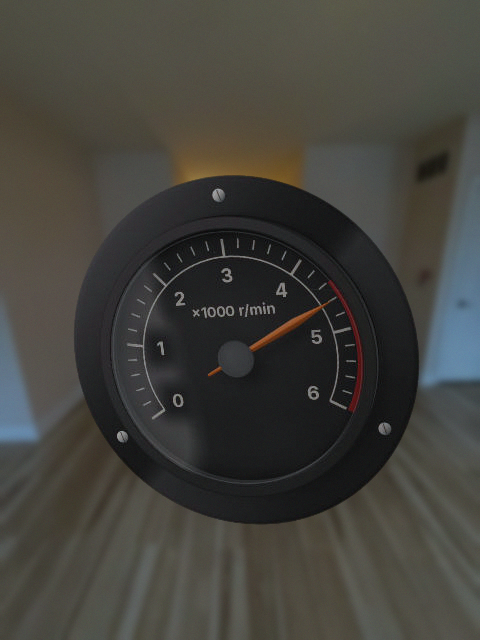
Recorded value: 4600 rpm
